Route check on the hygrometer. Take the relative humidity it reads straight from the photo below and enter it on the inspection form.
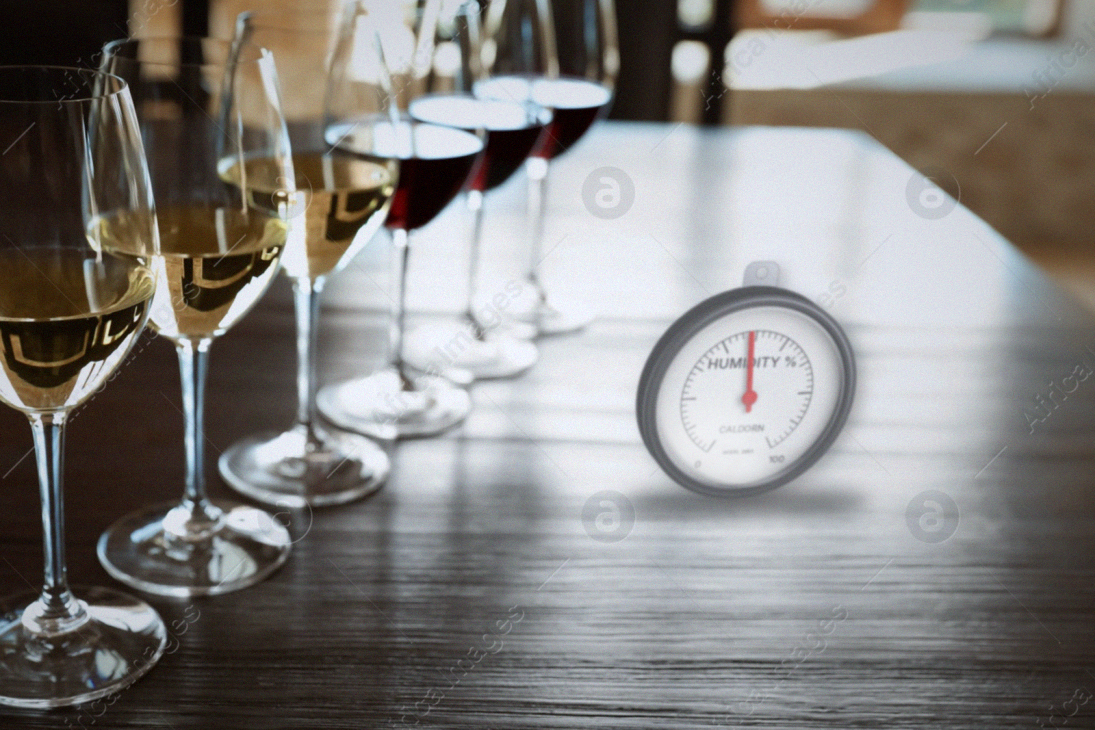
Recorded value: 48 %
